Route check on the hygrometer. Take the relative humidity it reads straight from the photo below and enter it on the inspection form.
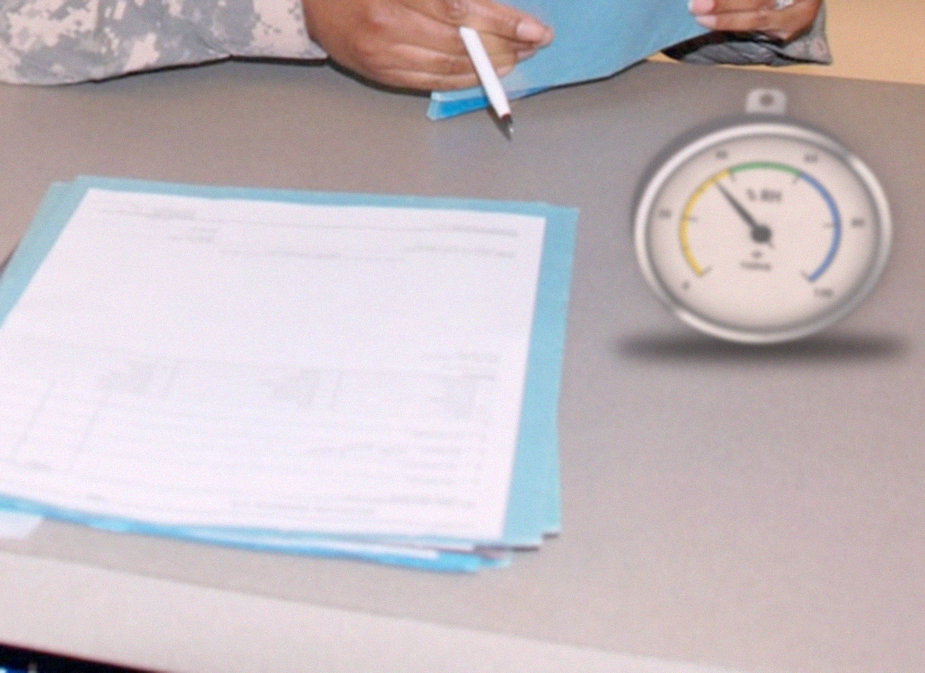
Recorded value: 35 %
